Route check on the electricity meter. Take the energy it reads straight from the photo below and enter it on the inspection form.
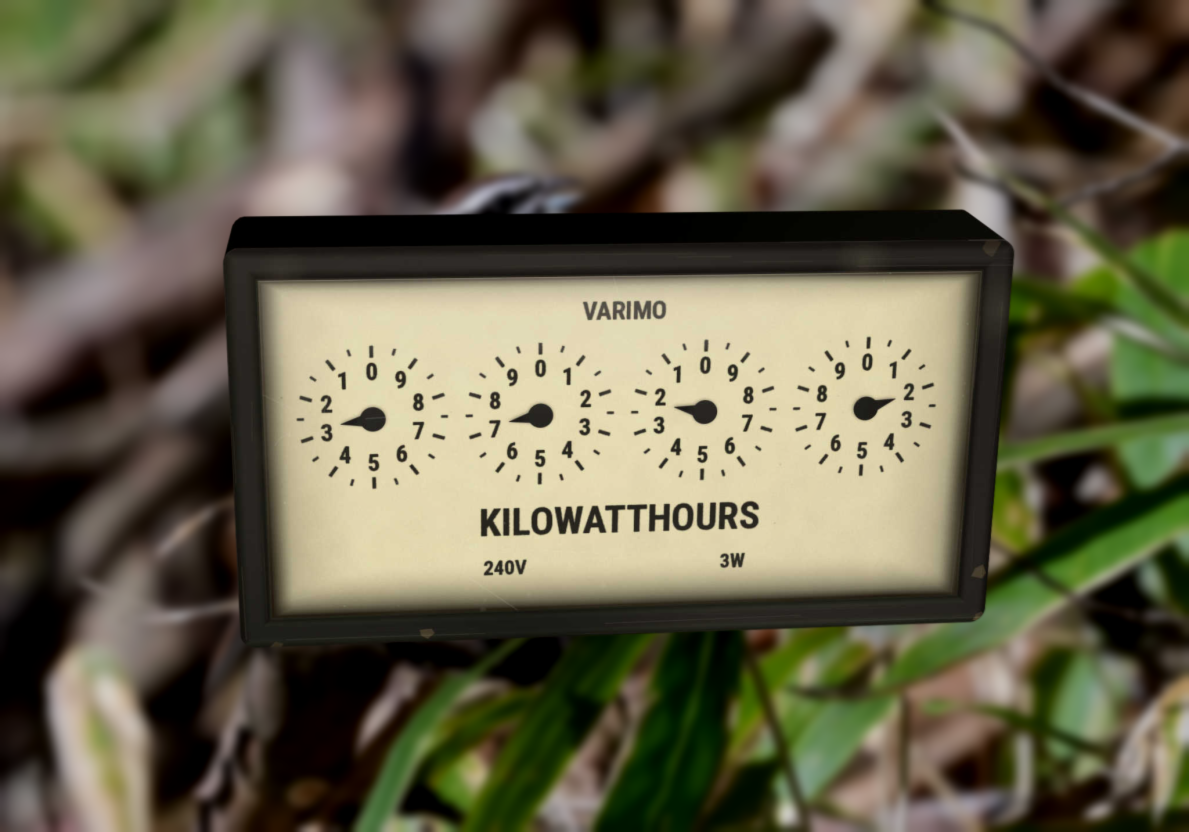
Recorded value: 2722 kWh
